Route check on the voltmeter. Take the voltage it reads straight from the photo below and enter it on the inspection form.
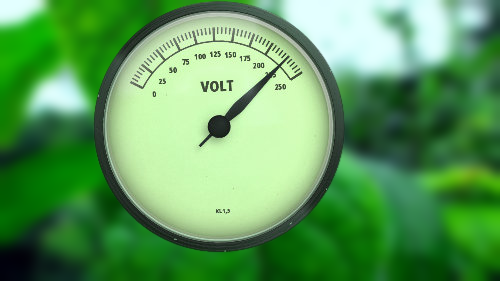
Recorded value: 225 V
